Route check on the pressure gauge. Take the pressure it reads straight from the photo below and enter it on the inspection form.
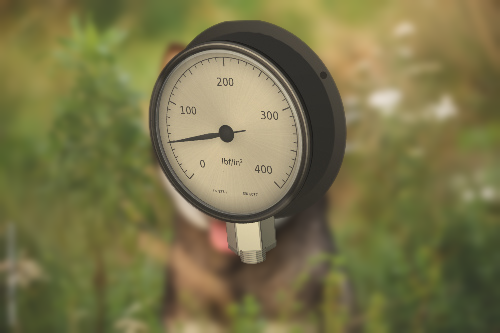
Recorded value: 50 psi
